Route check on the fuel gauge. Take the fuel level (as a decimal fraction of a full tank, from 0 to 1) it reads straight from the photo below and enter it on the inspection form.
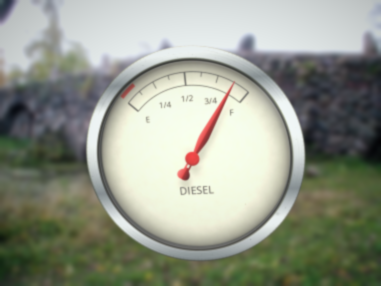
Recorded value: 0.875
